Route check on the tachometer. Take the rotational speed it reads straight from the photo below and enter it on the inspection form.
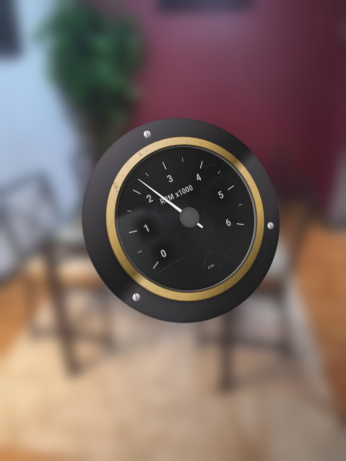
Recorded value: 2250 rpm
